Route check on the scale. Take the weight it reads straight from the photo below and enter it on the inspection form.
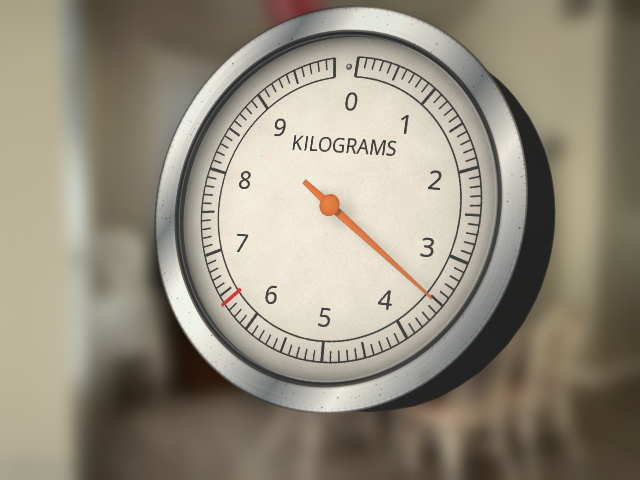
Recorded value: 3.5 kg
